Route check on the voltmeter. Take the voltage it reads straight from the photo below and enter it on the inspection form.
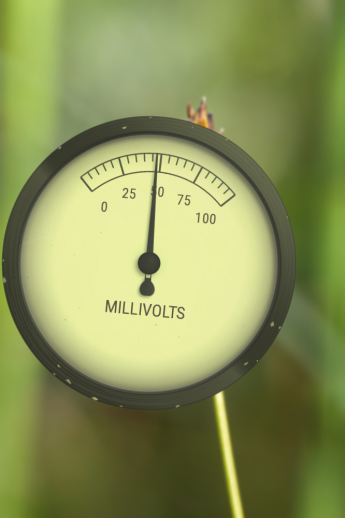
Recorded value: 47.5 mV
